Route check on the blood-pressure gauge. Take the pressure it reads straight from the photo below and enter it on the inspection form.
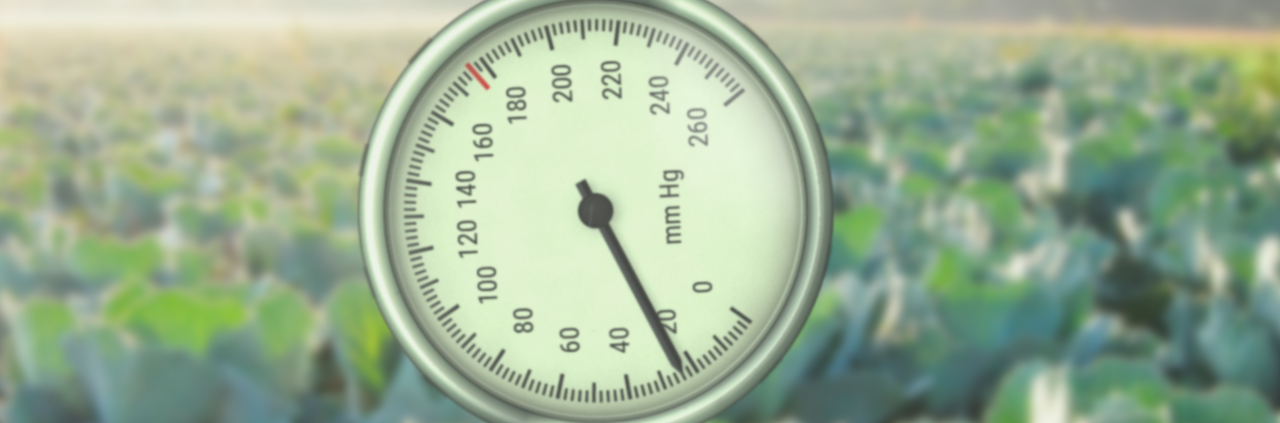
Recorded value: 24 mmHg
